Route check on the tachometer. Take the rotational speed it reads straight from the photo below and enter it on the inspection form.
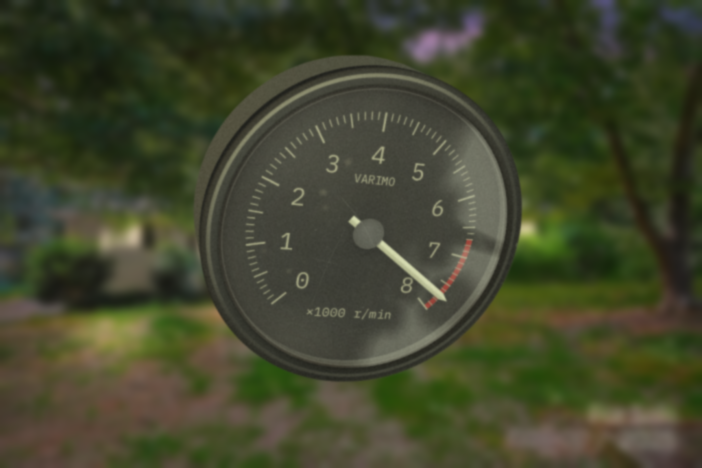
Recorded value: 7700 rpm
